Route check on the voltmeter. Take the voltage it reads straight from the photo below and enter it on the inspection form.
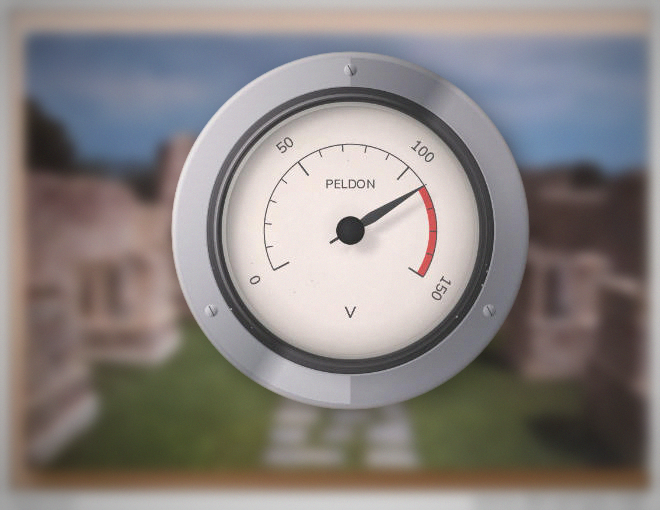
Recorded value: 110 V
